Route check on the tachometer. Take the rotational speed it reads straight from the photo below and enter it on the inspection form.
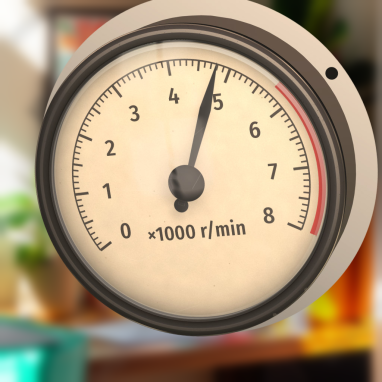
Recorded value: 4800 rpm
